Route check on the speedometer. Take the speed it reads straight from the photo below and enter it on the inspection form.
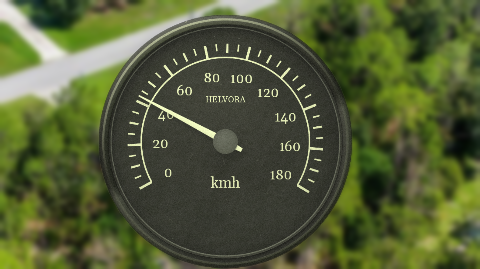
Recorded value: 42.5 km/h
